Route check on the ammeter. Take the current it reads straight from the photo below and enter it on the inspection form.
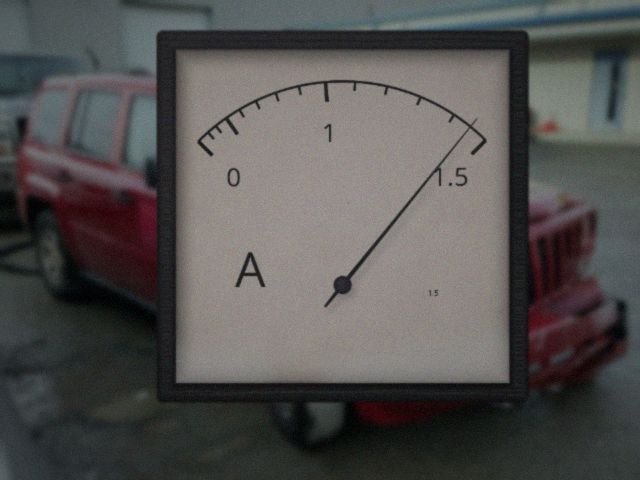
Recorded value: 1.45 A
